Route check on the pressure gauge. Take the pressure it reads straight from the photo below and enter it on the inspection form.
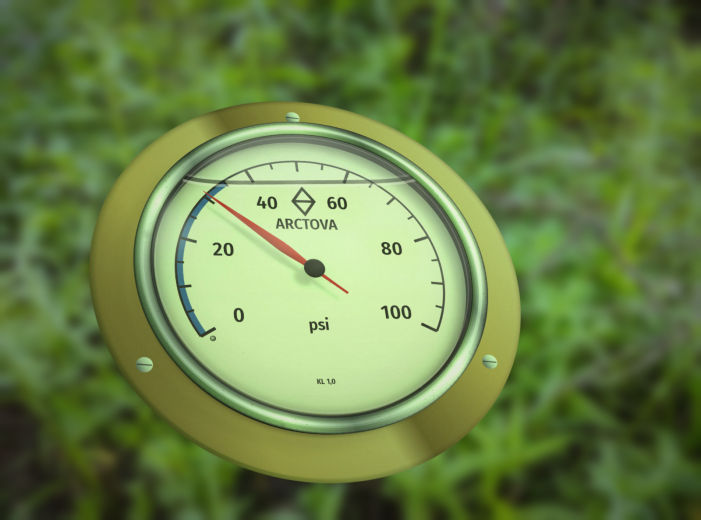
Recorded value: 30 psi
